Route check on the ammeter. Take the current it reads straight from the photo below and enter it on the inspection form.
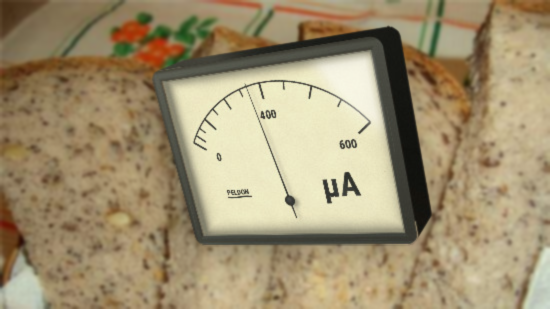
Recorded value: 375 µA
